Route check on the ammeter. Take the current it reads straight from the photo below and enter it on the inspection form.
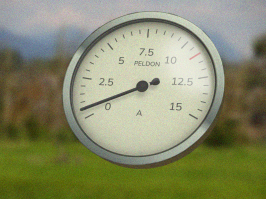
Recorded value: 0.5 A
